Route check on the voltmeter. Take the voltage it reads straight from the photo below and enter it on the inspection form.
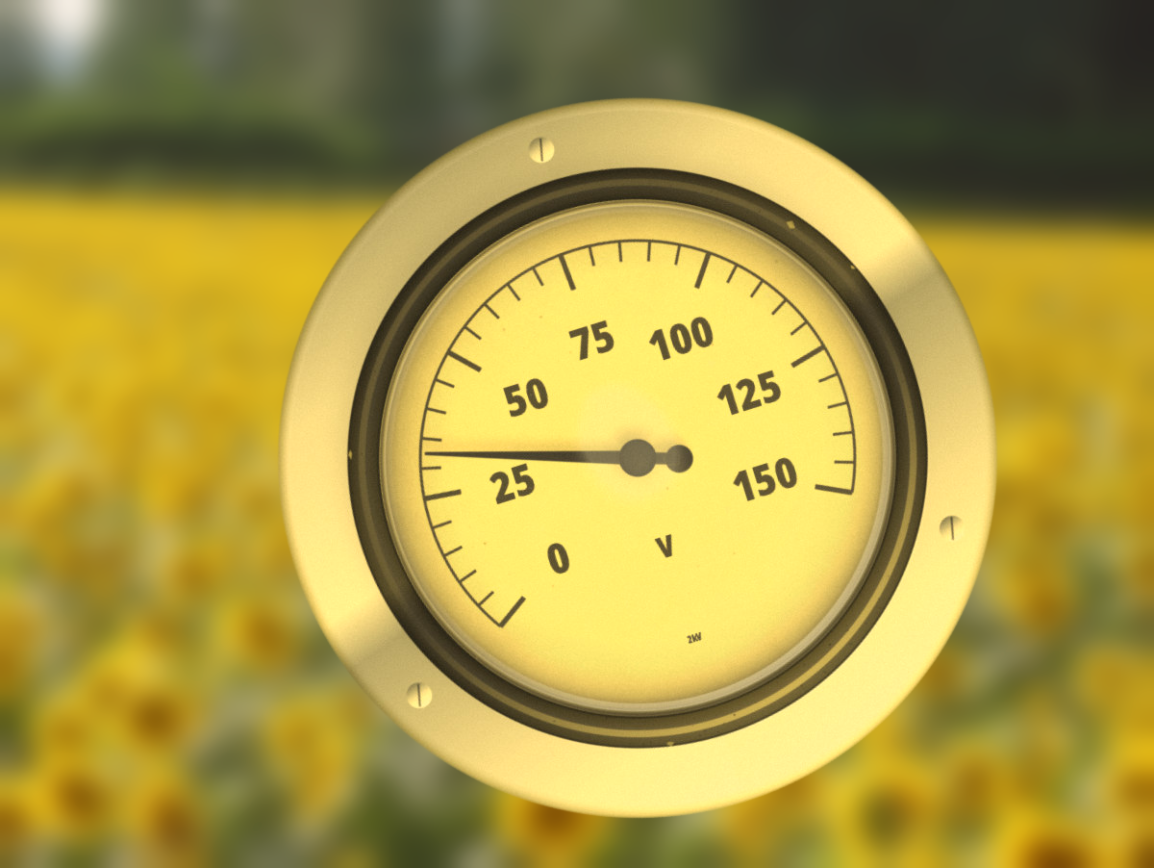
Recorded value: 32.5 V
